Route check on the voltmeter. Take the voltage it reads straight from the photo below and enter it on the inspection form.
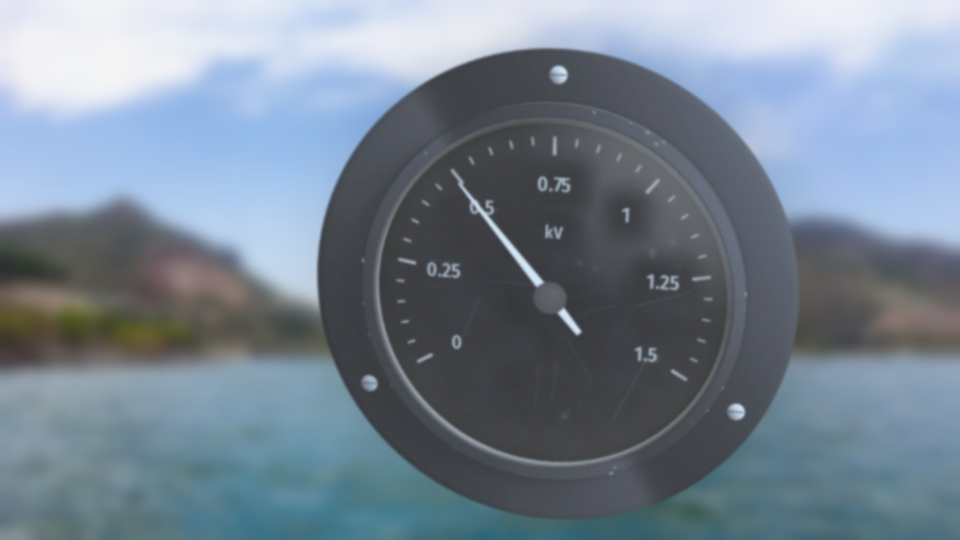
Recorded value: 0.5 kV
